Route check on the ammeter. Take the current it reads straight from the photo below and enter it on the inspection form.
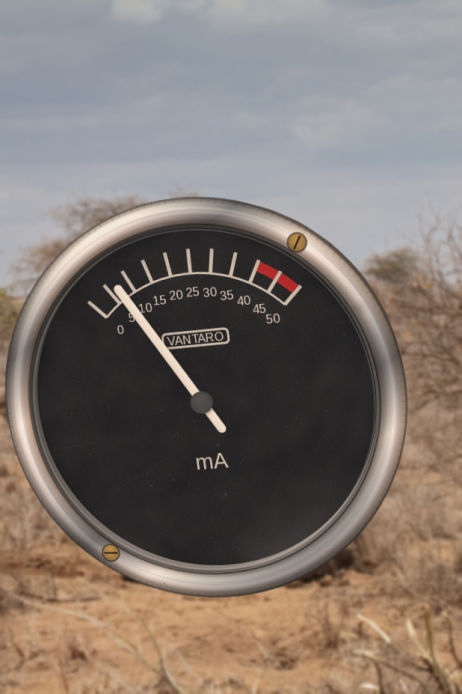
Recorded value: 7.5 mA
